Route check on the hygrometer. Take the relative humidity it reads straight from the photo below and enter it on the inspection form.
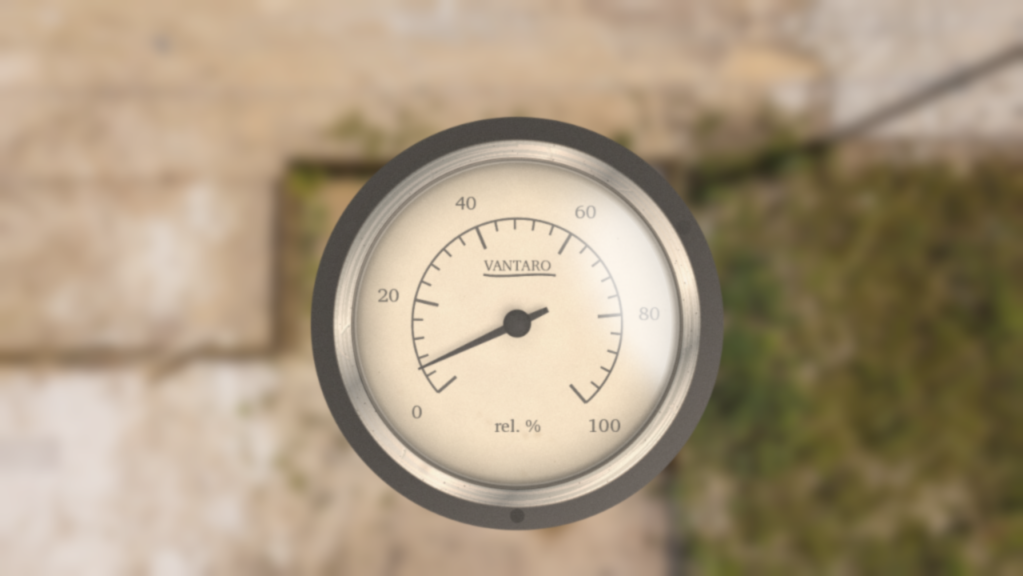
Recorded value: 6 %
